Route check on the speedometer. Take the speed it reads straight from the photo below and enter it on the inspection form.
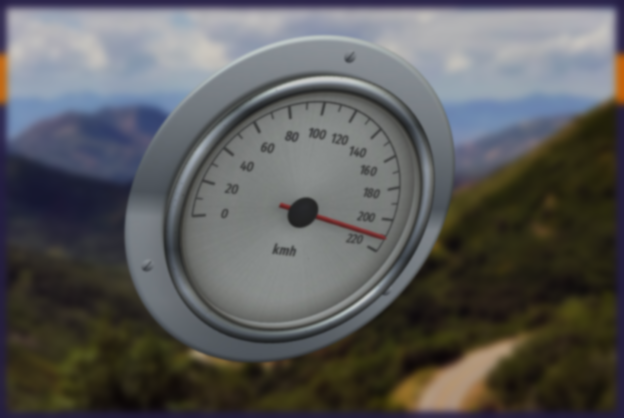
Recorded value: 210 km/h
